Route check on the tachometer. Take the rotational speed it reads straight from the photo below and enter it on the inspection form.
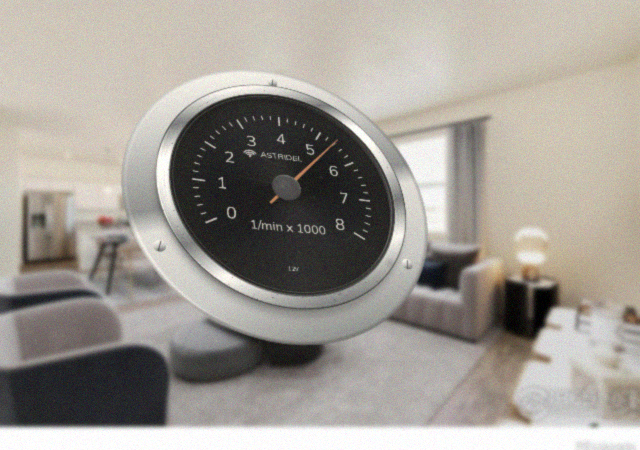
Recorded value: 5400 rpm
